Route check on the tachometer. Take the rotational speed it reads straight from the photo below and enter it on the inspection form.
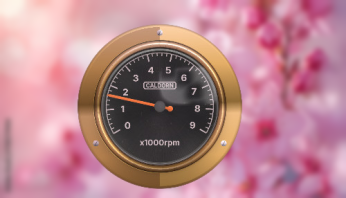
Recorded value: 1600 rpm
